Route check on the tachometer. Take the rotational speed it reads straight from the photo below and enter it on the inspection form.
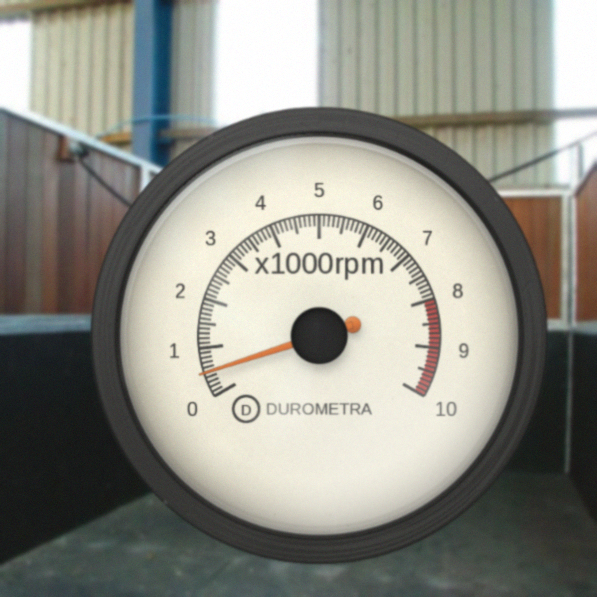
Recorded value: 500 rpm
